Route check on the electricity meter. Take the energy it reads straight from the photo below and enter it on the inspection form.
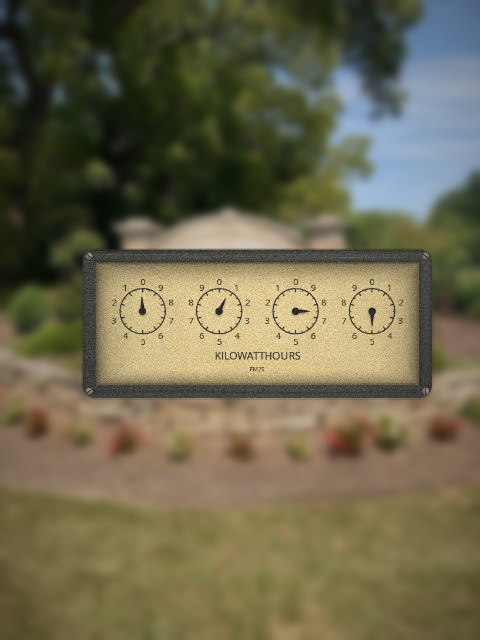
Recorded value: 75 kWh
